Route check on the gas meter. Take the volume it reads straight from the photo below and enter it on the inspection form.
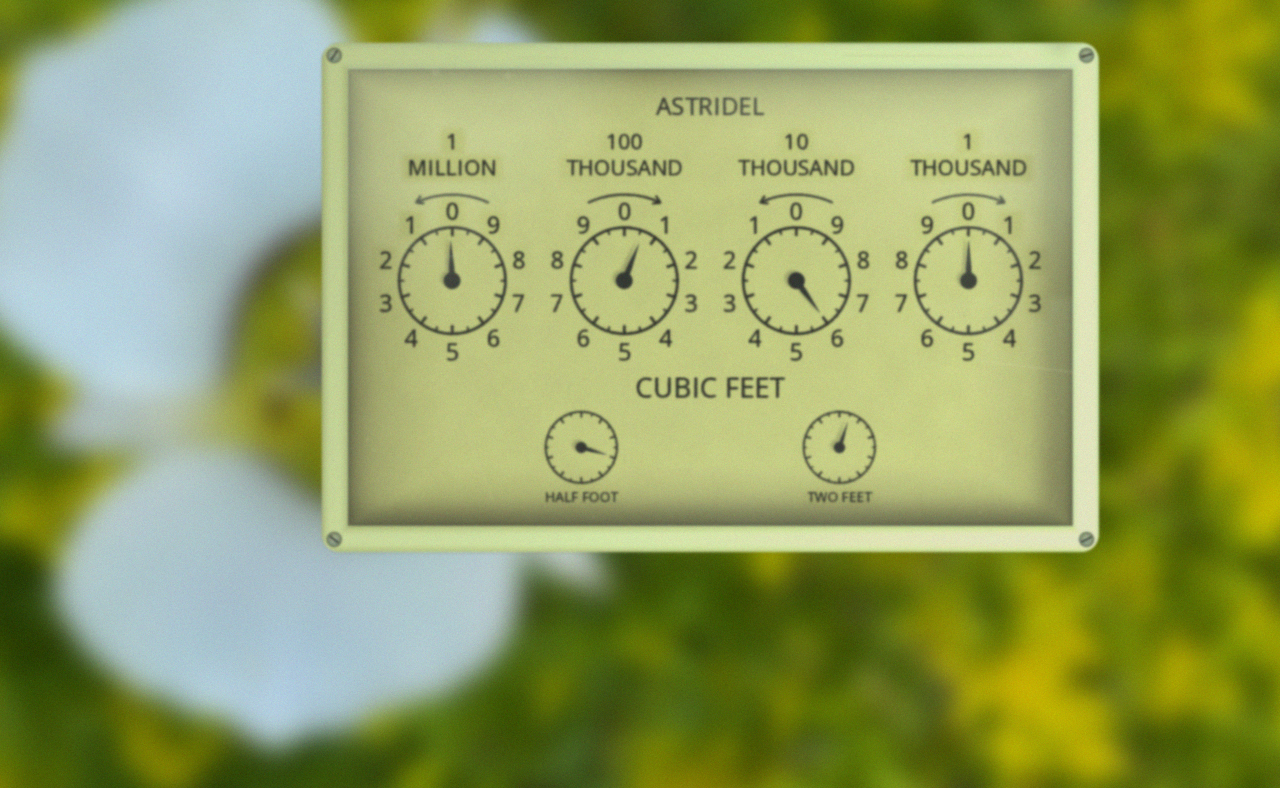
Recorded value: 6000 ft³
